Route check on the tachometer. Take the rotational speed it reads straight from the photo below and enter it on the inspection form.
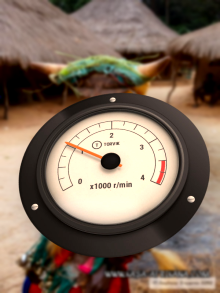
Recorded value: 1000 rpm
